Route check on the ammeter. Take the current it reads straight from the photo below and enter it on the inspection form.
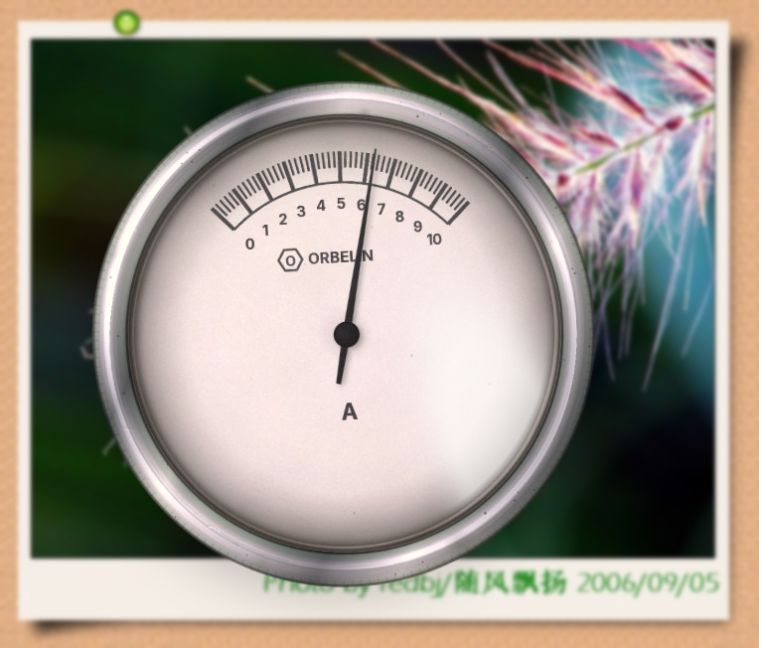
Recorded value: 6.2 A
